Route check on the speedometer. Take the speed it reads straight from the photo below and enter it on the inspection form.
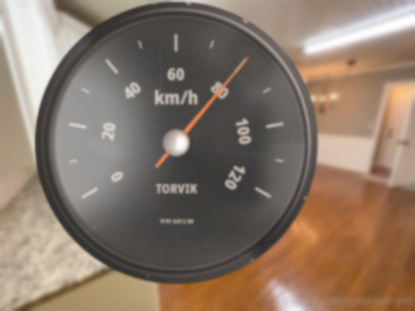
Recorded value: 80 km/h
